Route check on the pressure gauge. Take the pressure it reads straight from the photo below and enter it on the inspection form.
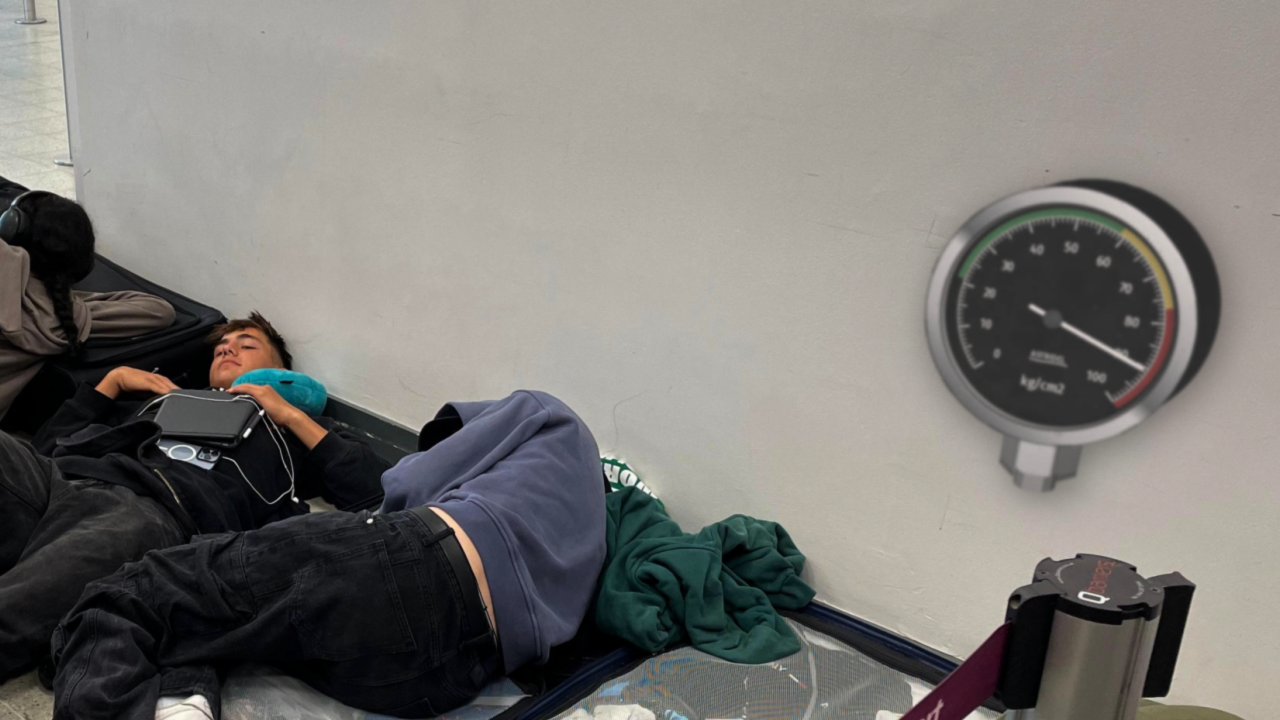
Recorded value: 90 kg/cm²
